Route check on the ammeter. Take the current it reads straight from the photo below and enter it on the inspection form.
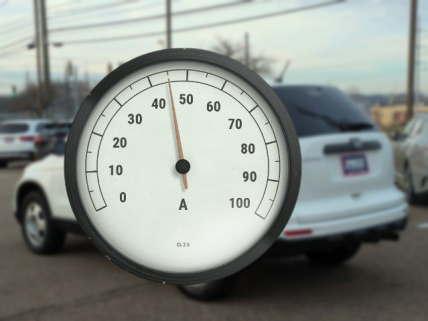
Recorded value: 45 A
